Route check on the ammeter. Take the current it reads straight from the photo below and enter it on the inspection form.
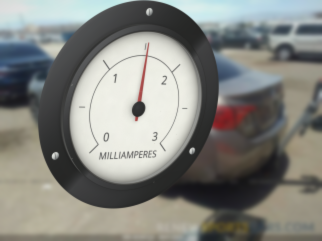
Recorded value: 1.5 mA
